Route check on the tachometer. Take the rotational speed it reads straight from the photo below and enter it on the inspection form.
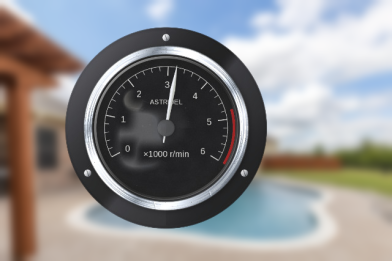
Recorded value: 3200 rpm
